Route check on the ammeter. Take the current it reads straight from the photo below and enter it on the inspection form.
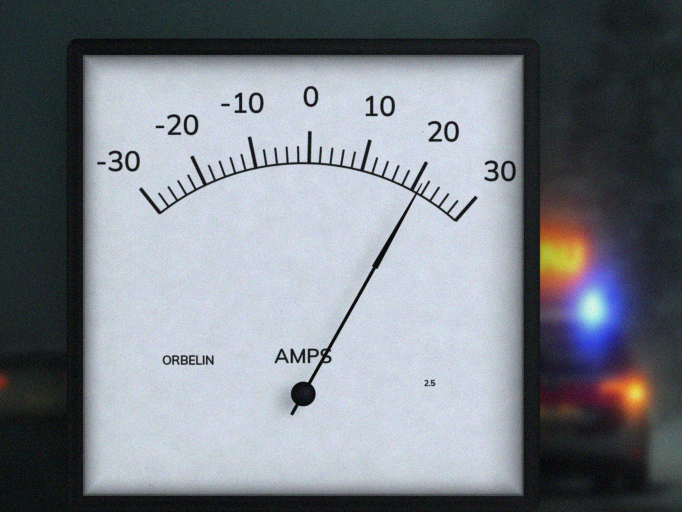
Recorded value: 21 A
